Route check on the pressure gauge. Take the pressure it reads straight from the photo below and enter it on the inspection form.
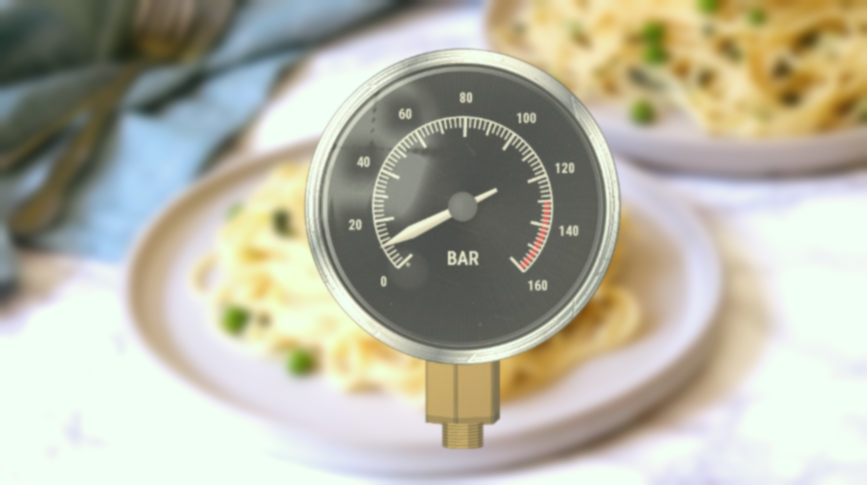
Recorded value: 10 bar
